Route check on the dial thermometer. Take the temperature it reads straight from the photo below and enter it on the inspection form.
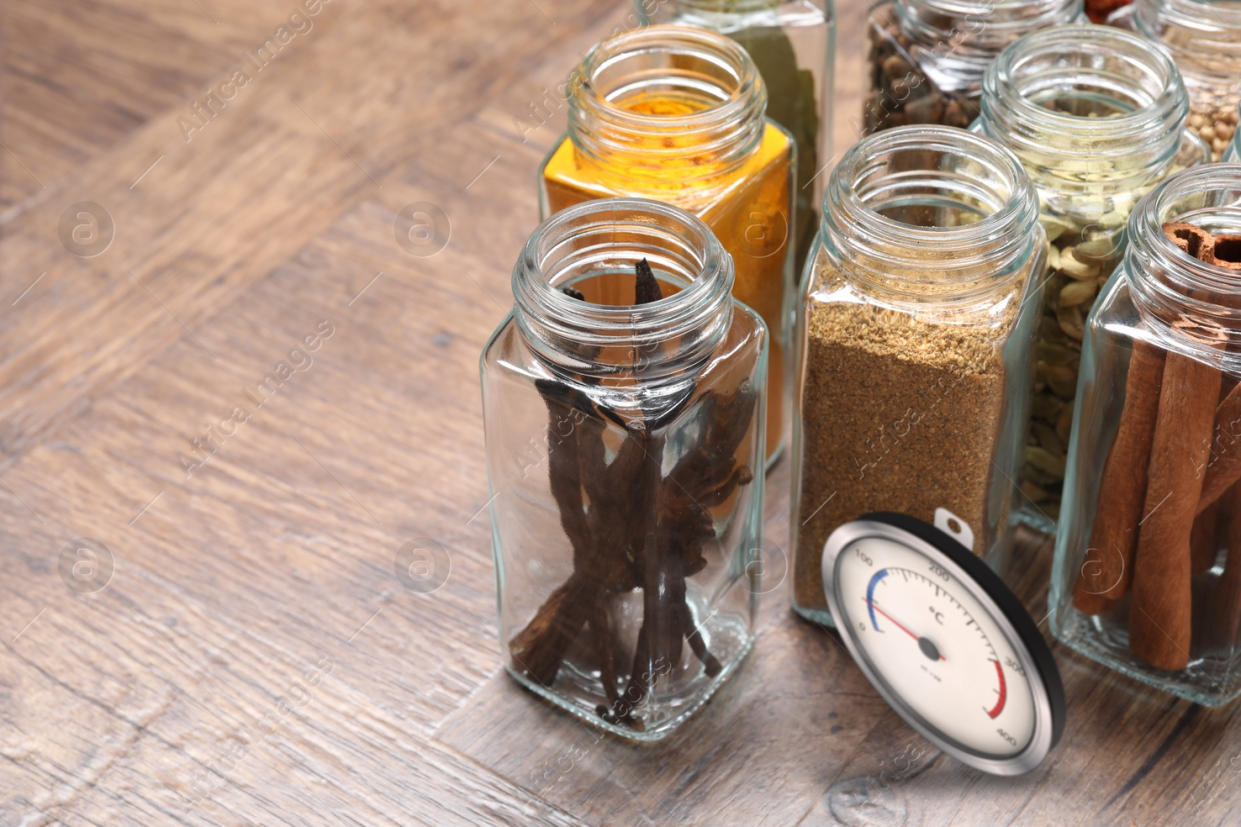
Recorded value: 50 °C
